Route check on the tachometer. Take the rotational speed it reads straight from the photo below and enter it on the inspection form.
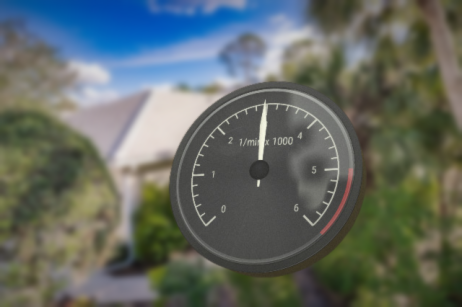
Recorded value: 3000 rpm
